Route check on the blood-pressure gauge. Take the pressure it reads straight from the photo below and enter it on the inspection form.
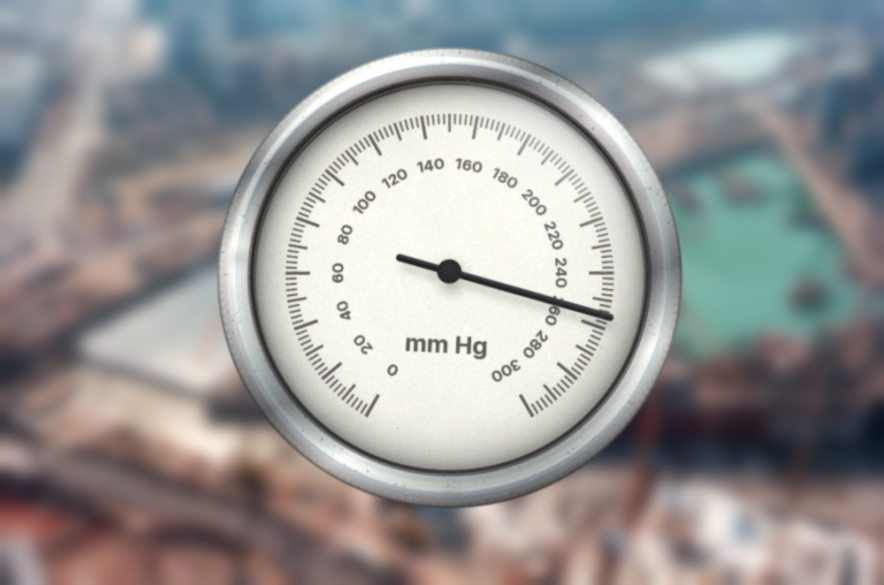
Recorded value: 256 mmHg
